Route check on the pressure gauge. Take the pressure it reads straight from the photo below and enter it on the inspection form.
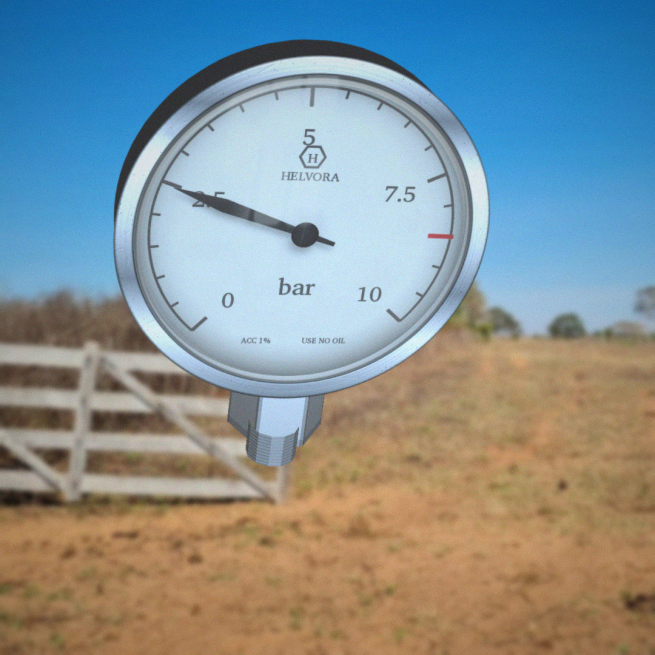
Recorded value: 2.5 bar
